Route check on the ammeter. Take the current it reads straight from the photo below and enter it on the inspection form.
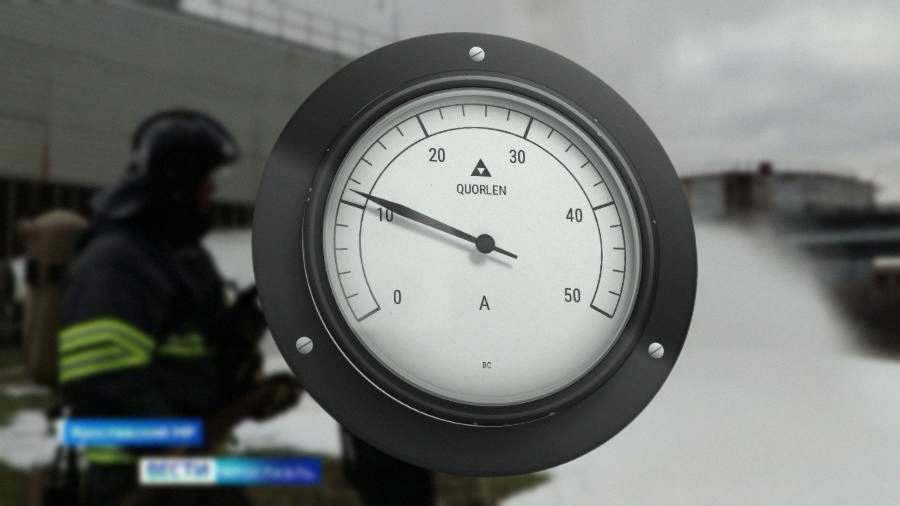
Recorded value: 11 A
